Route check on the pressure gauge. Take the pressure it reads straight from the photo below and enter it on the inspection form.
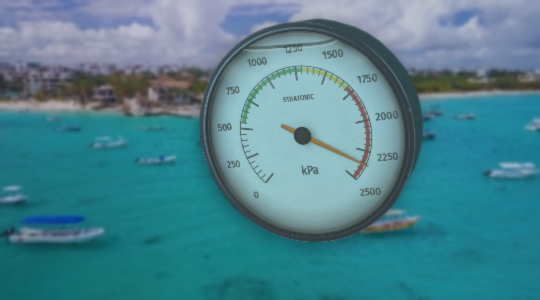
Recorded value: 2350 kPa
